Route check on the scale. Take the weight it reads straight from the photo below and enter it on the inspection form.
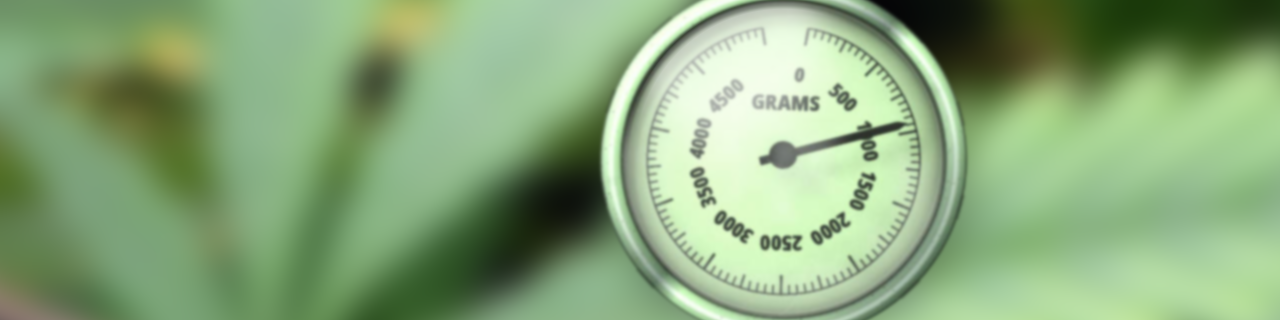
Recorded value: 950 g
